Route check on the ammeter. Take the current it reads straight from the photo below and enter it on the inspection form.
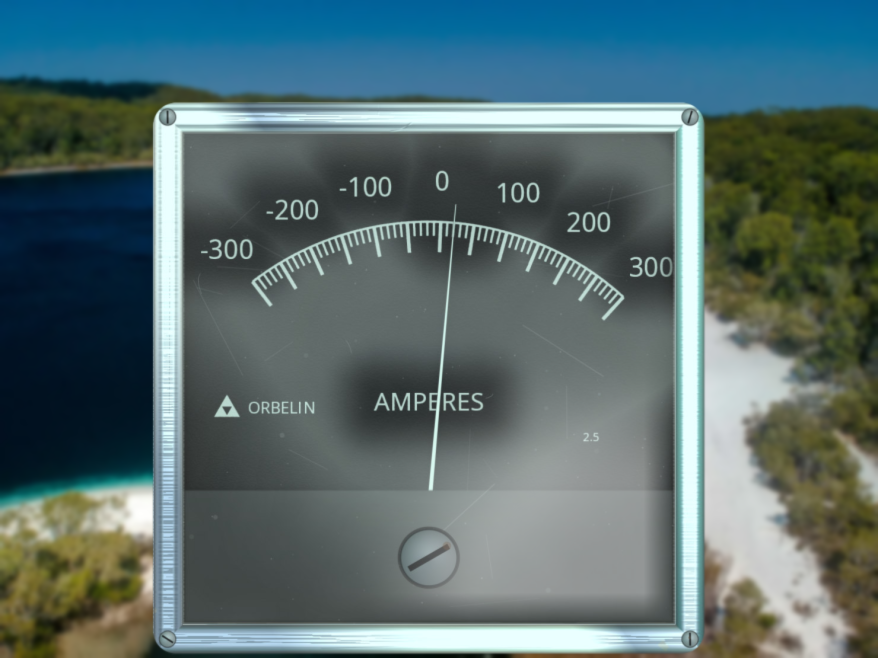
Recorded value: 20 A
